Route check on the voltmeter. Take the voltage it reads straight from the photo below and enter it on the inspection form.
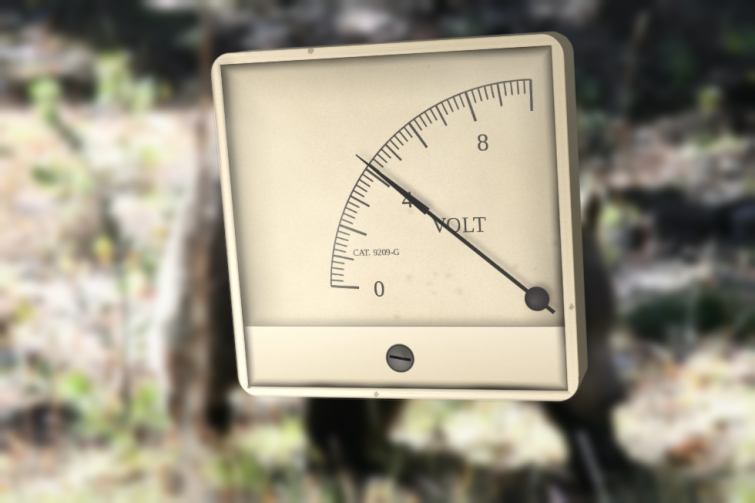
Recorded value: 4.2 V
